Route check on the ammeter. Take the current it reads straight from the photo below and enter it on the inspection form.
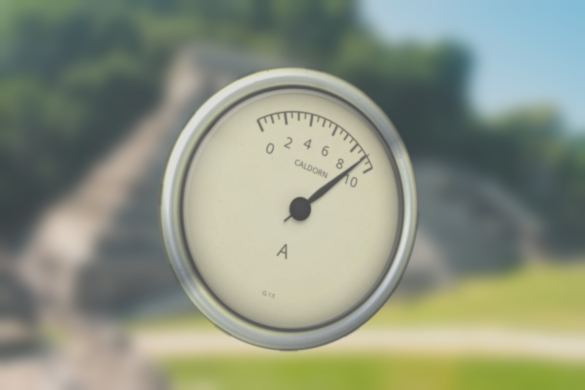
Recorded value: 9 A
